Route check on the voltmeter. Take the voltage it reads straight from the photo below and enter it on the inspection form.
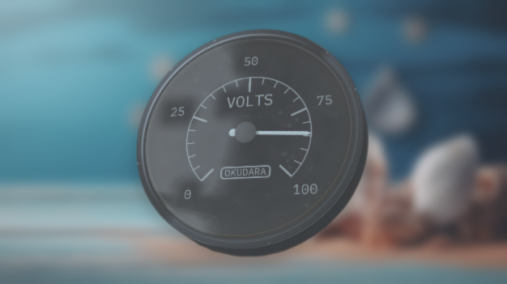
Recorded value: 85 V
